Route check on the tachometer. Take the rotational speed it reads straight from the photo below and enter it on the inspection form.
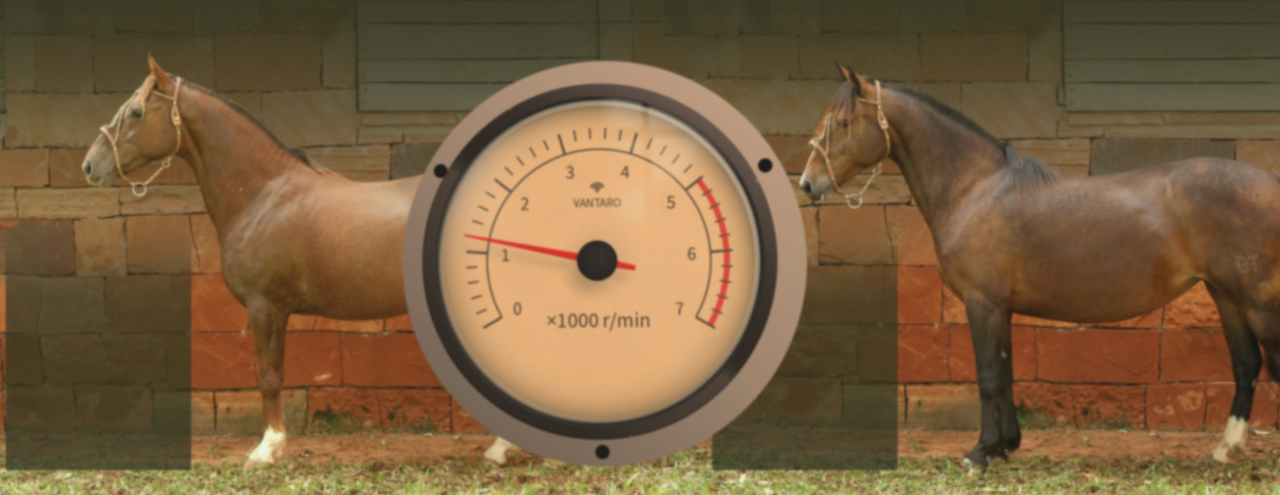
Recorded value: 1200 rpm
